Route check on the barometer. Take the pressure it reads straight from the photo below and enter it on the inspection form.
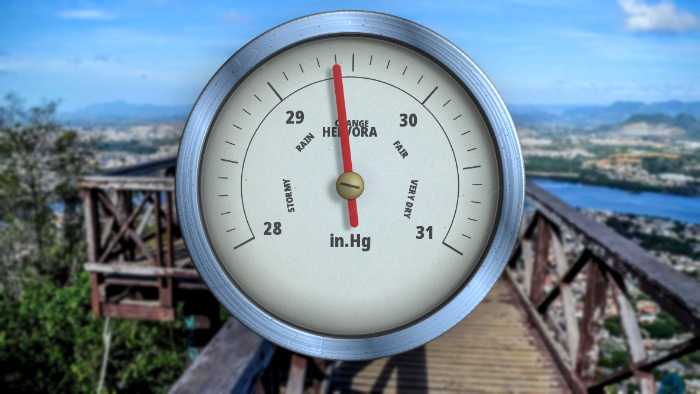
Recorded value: 29.4 inHg
